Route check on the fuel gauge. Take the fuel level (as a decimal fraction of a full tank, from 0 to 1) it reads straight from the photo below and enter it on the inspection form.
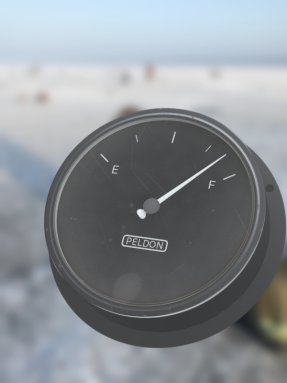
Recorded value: 0.875
